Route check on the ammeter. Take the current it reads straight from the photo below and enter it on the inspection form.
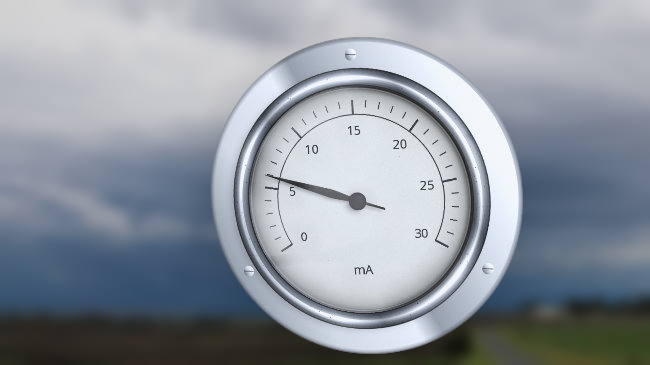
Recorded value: 6 mA
